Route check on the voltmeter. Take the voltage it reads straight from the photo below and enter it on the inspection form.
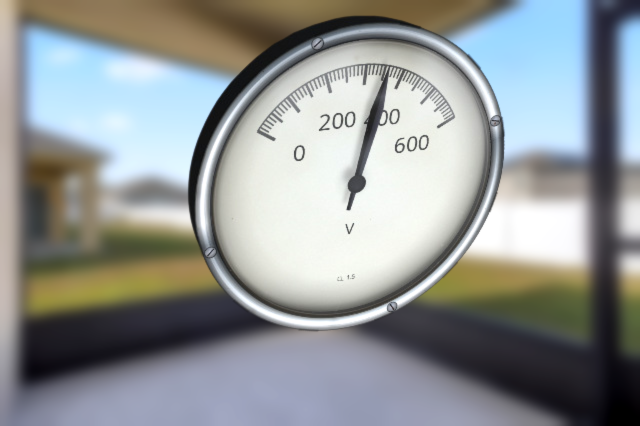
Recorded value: 350 V
